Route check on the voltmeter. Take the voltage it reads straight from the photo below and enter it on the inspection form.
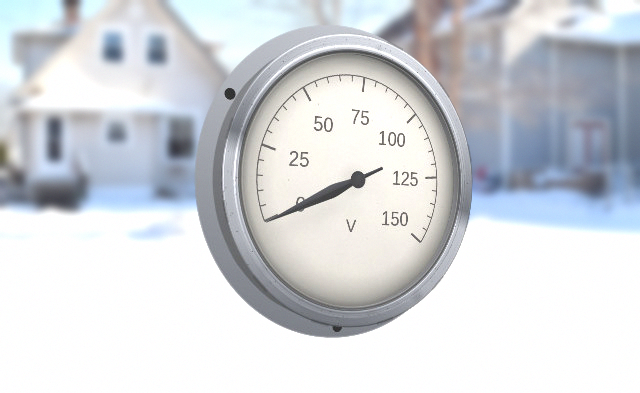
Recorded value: 0 V
